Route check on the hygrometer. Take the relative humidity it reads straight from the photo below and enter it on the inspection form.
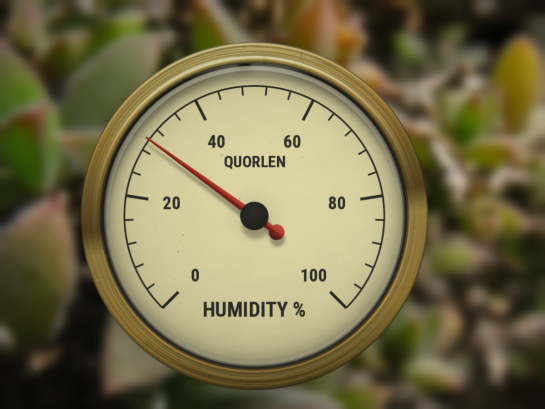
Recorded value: 30 %
